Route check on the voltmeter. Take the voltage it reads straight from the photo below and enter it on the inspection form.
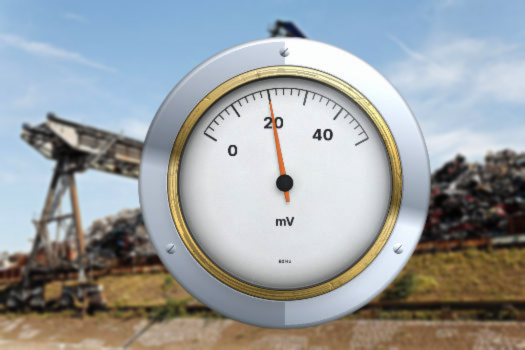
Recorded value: 20 mV
